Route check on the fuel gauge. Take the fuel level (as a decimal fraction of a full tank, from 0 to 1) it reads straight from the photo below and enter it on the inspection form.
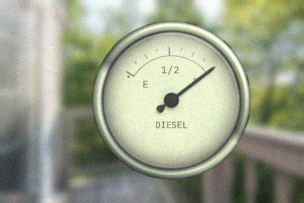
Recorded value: 1
